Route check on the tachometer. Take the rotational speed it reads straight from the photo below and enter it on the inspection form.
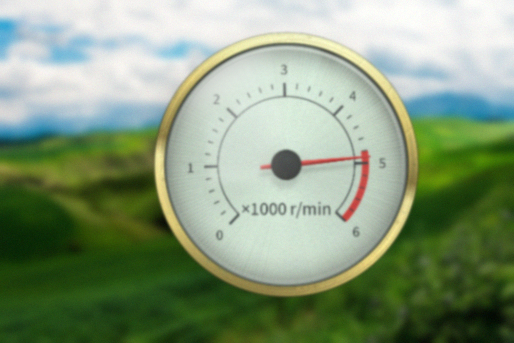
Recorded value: 4900 rpm
